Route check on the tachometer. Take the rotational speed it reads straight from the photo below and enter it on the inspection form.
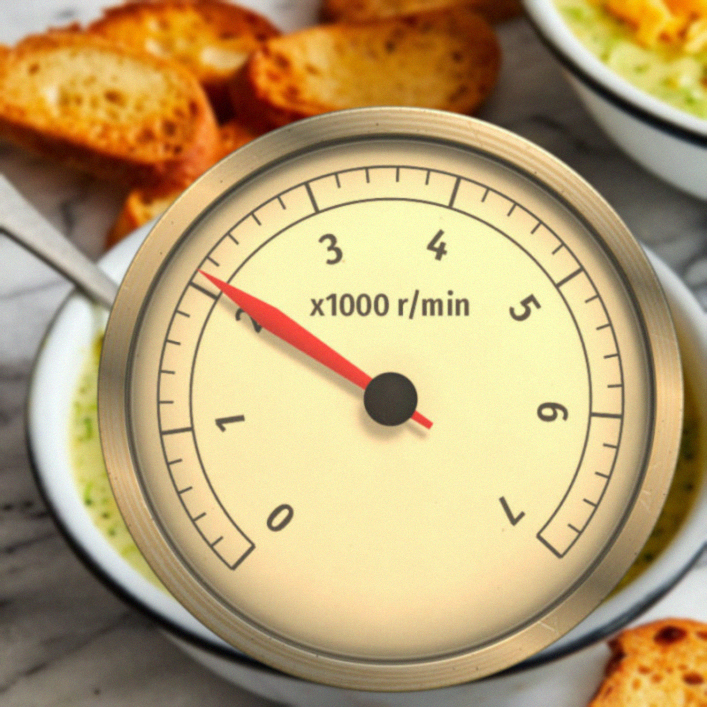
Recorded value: 2100 rpm
